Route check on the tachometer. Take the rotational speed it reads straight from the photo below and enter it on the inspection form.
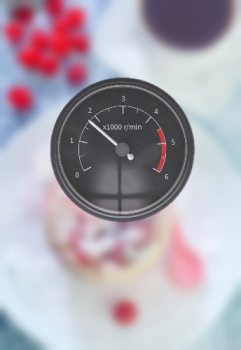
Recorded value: 1750 rpm
